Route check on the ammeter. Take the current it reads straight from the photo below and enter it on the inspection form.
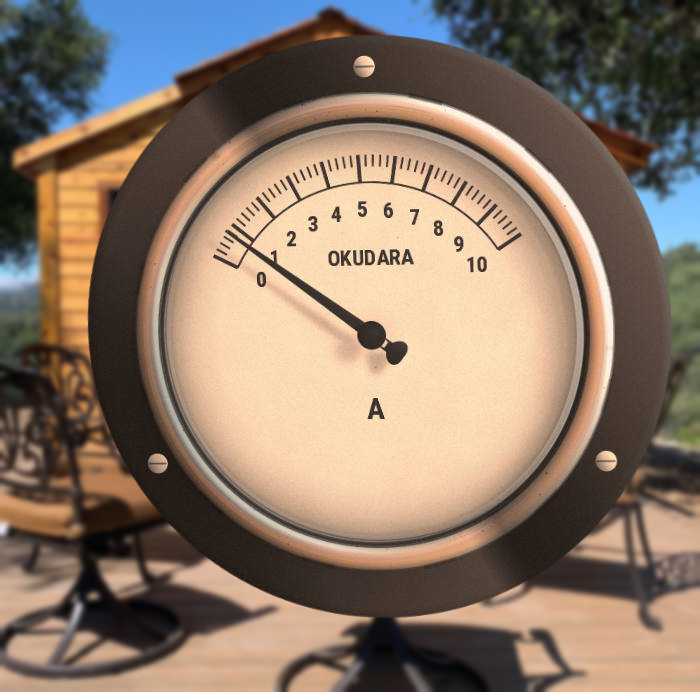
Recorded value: 0.8 A
